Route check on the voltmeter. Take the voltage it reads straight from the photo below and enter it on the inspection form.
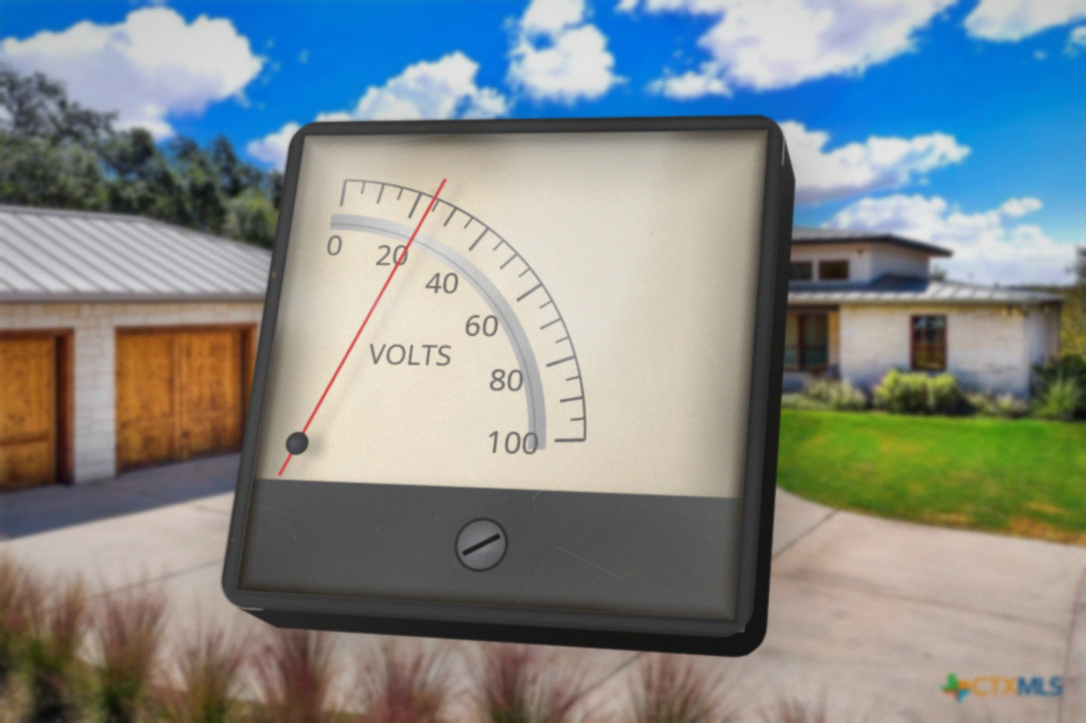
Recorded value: 25 V
